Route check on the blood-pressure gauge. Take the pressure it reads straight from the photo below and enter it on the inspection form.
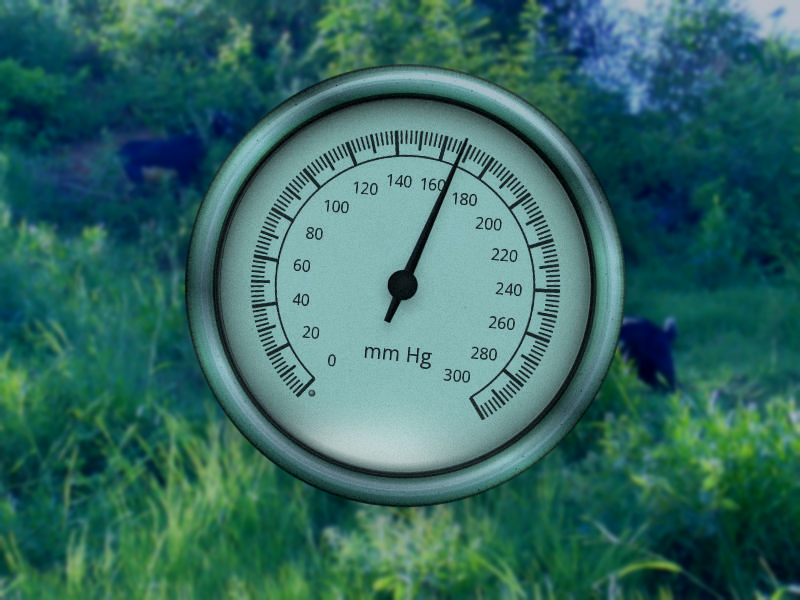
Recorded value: 168 mmHg
